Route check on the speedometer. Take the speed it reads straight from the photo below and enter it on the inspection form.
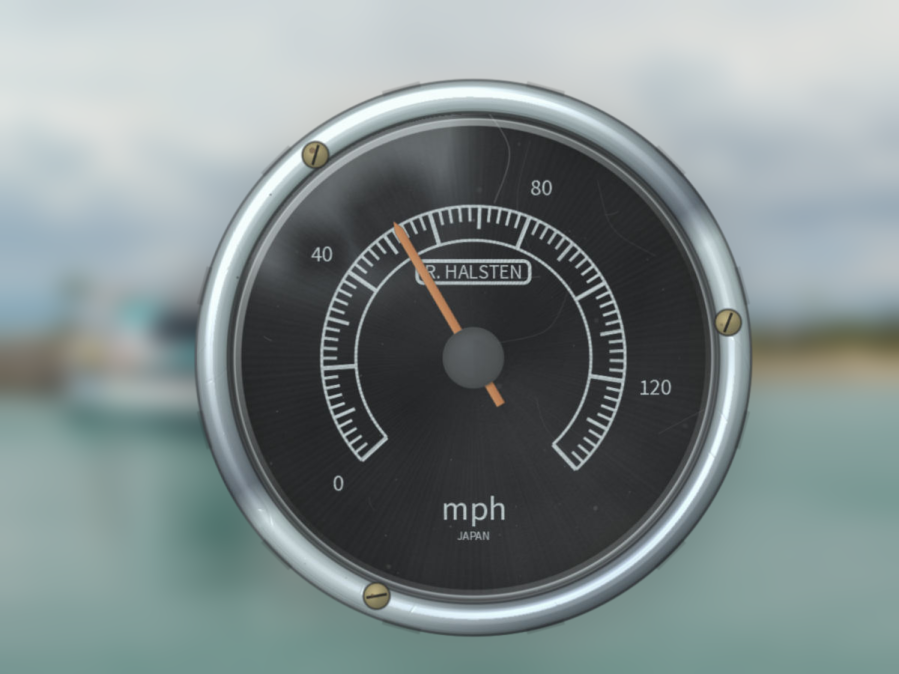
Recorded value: 53 mph
